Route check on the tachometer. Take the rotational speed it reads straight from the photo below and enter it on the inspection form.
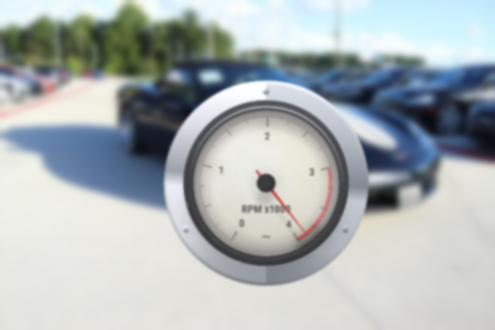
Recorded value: 3875 rpm
